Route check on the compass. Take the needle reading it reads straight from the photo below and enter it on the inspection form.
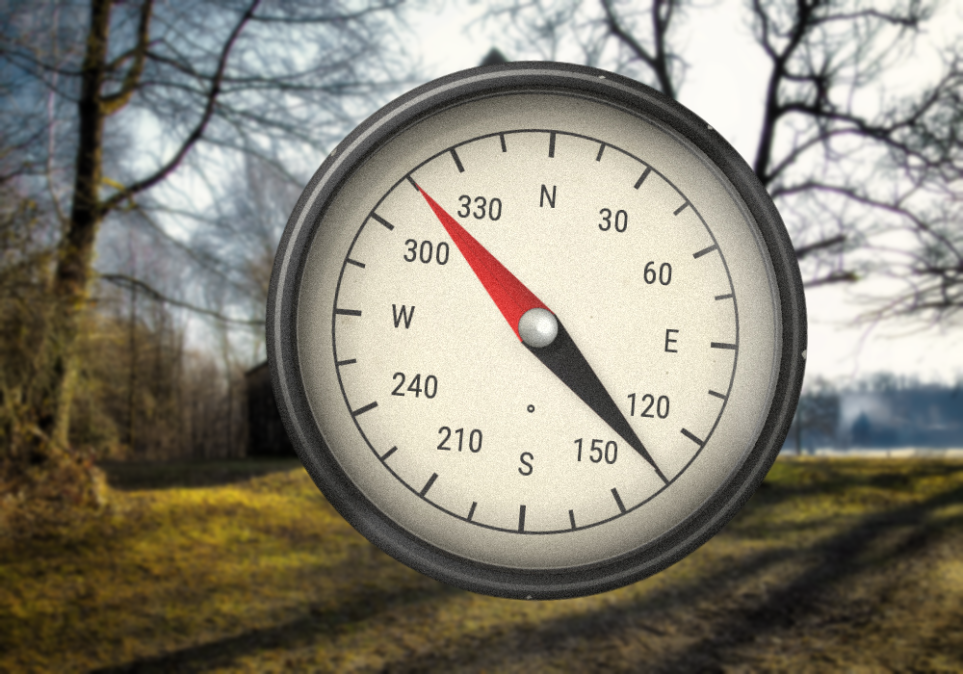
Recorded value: 315 °
